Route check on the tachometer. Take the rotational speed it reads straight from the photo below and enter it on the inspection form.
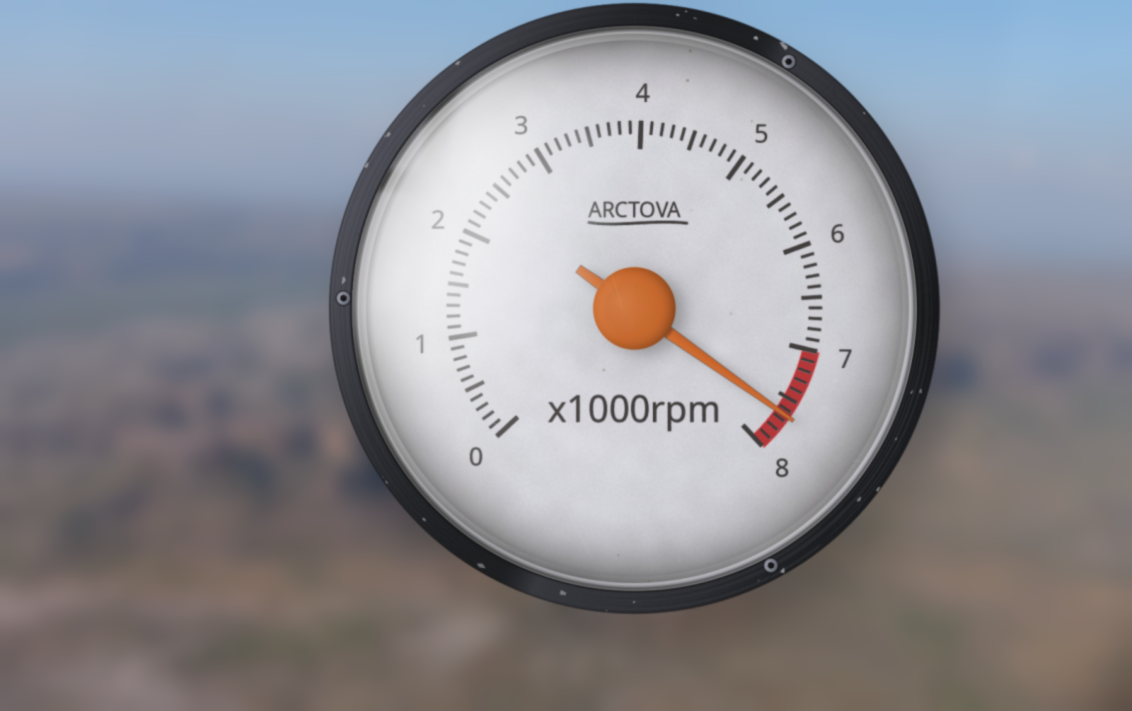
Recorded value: 7650 rpm
